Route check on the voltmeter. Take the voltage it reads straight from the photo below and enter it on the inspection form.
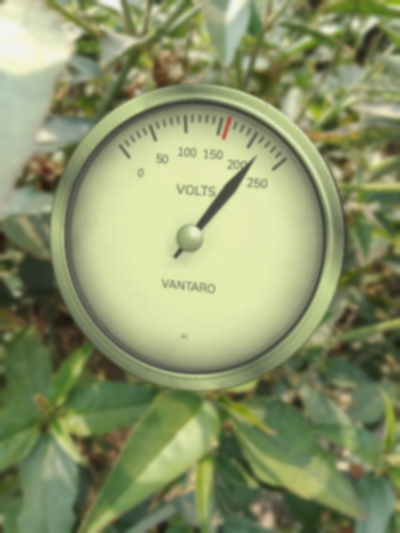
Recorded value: 220 V
